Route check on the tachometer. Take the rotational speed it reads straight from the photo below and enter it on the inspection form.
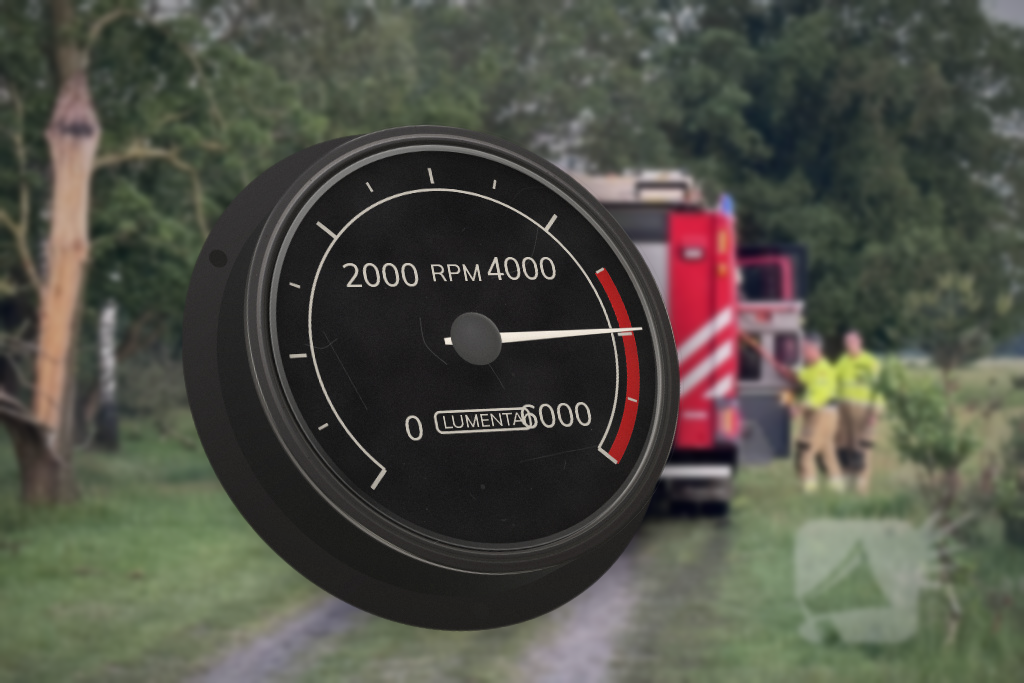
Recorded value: 5000 rpm
